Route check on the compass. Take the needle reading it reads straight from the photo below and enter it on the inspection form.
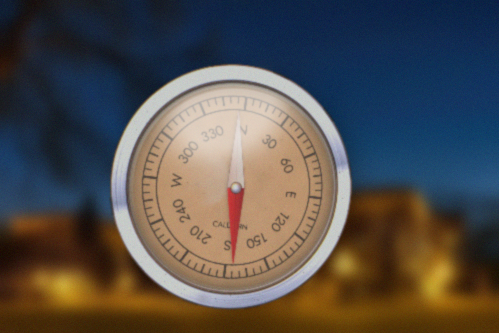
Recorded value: 175 °
